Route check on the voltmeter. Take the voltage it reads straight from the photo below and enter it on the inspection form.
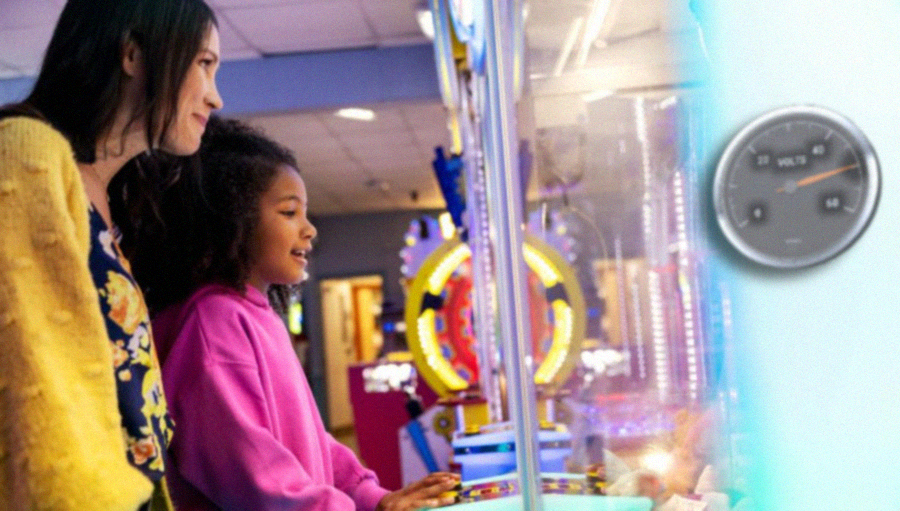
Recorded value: 50 V
